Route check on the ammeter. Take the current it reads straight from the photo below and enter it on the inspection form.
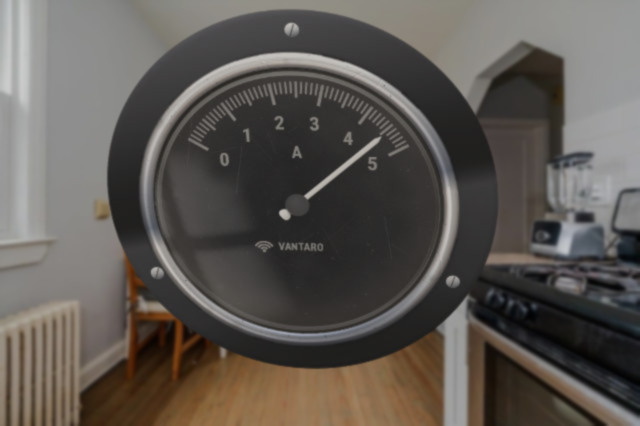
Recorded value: 4.5 A
